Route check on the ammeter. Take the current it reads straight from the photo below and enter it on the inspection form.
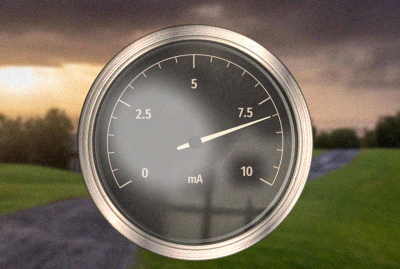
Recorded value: 8 mA
